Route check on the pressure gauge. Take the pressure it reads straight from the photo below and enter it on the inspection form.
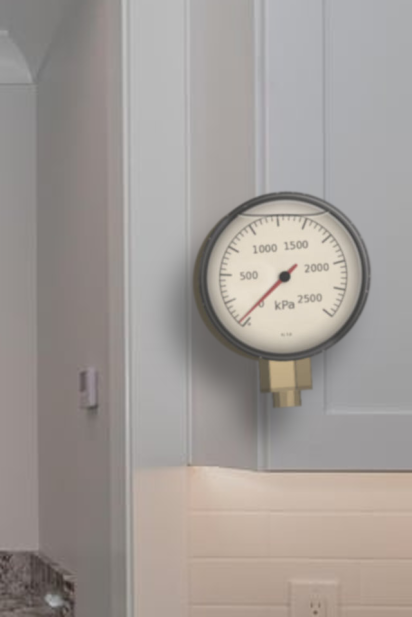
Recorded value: 50 kPa
